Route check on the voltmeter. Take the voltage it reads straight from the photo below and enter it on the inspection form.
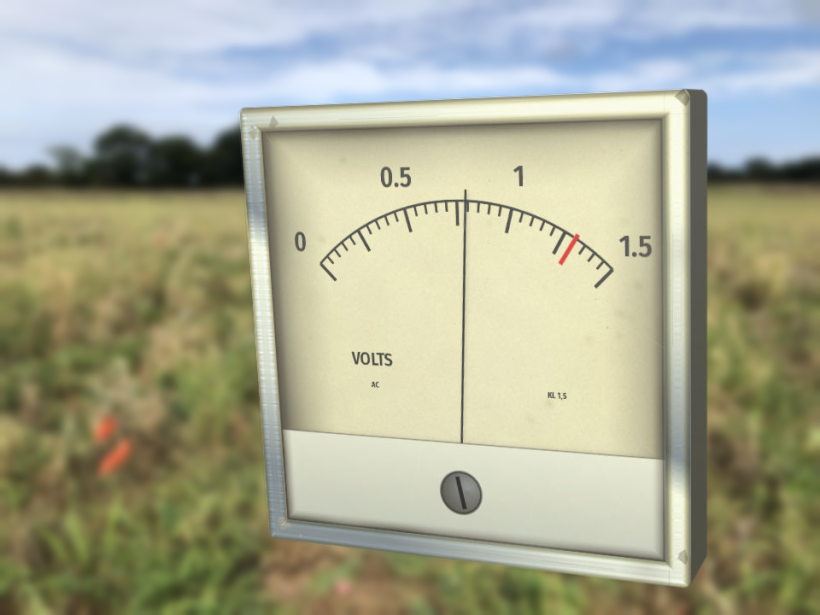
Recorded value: 0.8 V
